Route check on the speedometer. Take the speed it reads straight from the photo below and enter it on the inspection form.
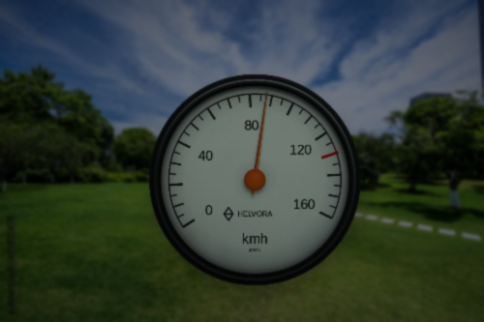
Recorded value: 87.5 km/h
